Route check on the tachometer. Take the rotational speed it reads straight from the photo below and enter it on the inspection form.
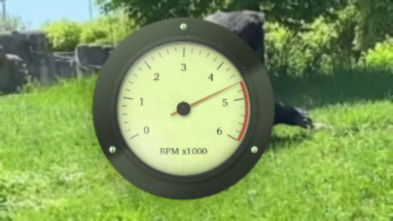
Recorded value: 4600 rpm
